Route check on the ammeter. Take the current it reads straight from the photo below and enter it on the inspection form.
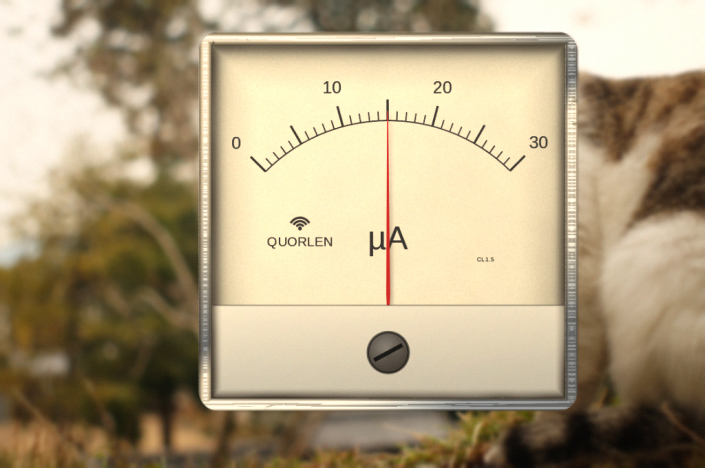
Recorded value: 15 µA
